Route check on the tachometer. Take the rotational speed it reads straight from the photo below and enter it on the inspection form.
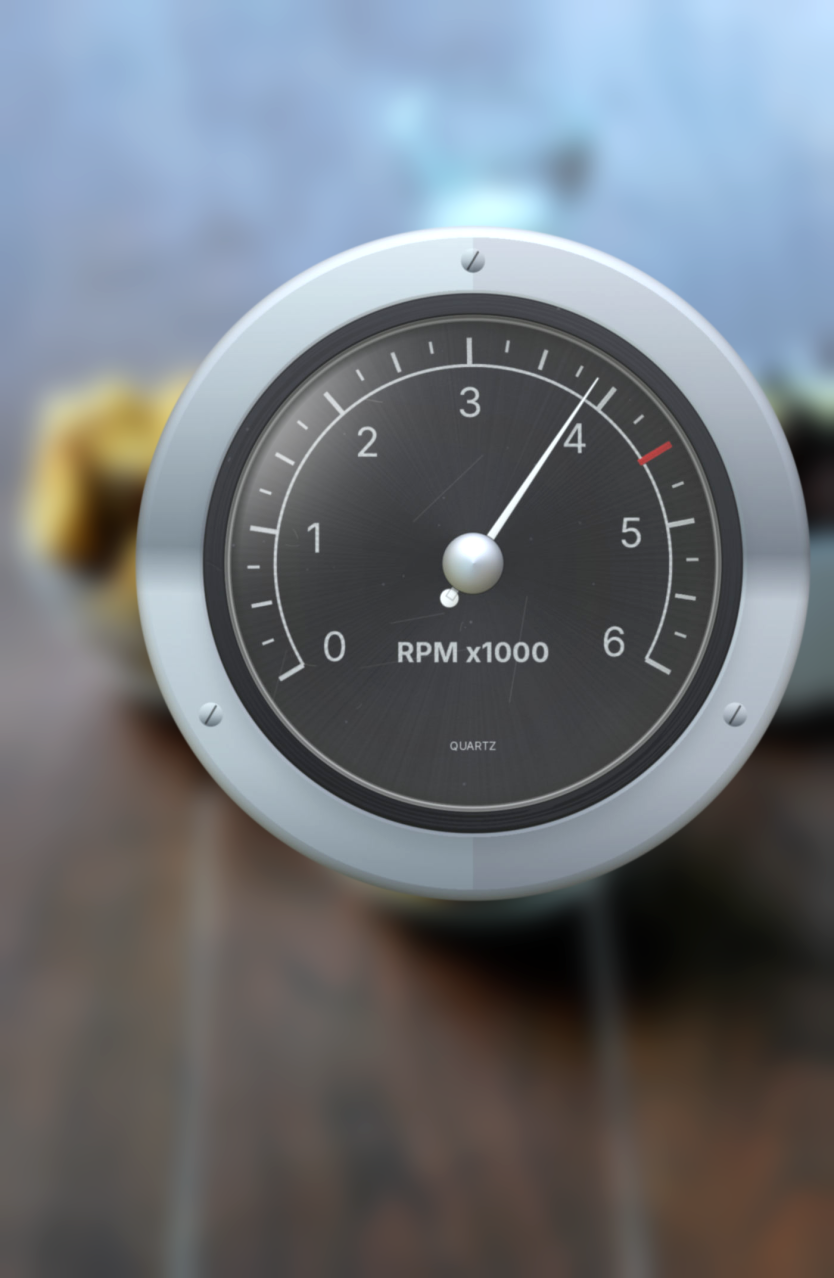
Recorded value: 3875 rpm
